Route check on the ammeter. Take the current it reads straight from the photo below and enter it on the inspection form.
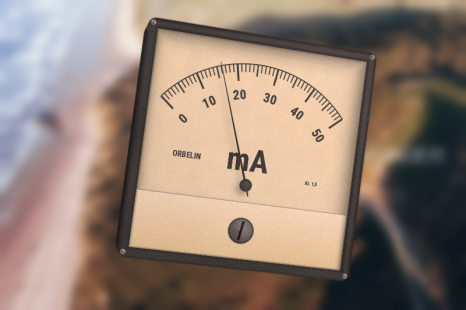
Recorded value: 16 mA
